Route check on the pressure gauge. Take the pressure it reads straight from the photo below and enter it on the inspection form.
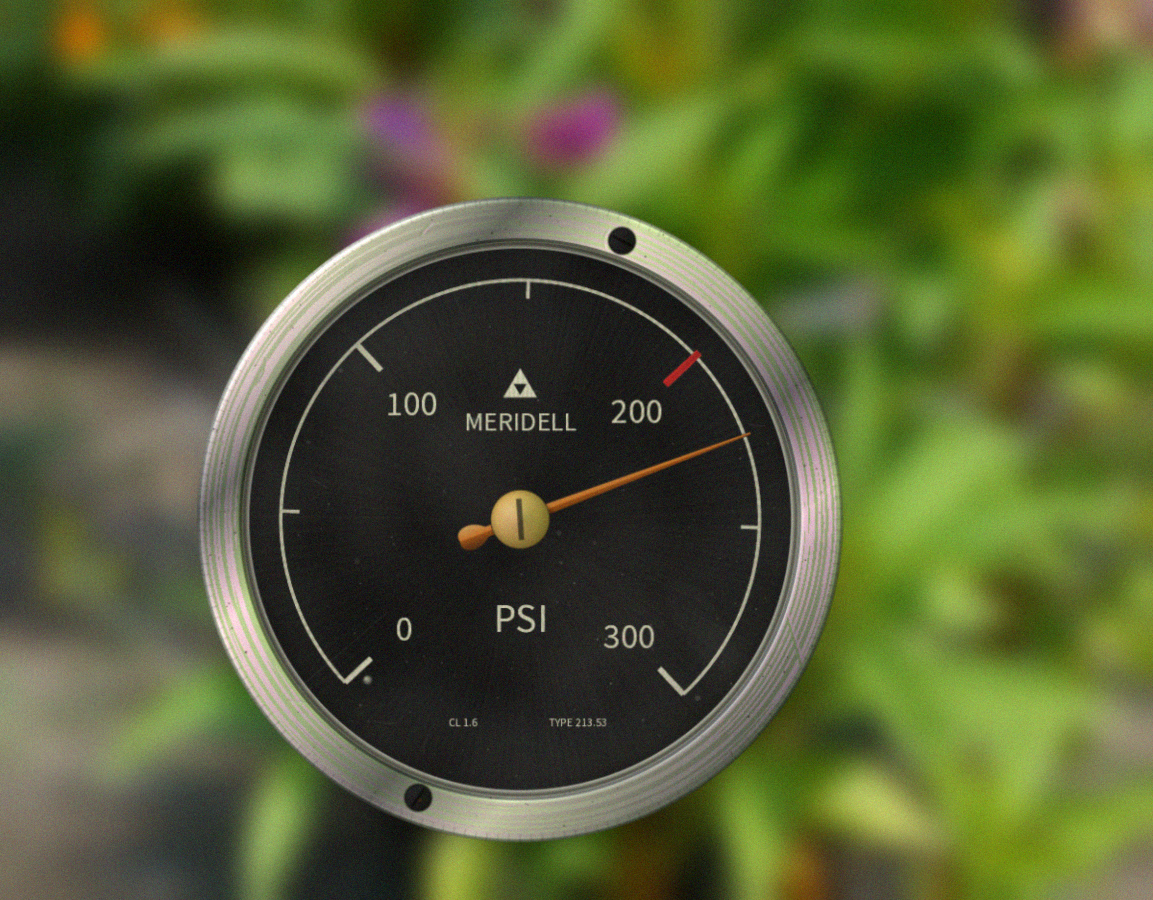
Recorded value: 225 psi
